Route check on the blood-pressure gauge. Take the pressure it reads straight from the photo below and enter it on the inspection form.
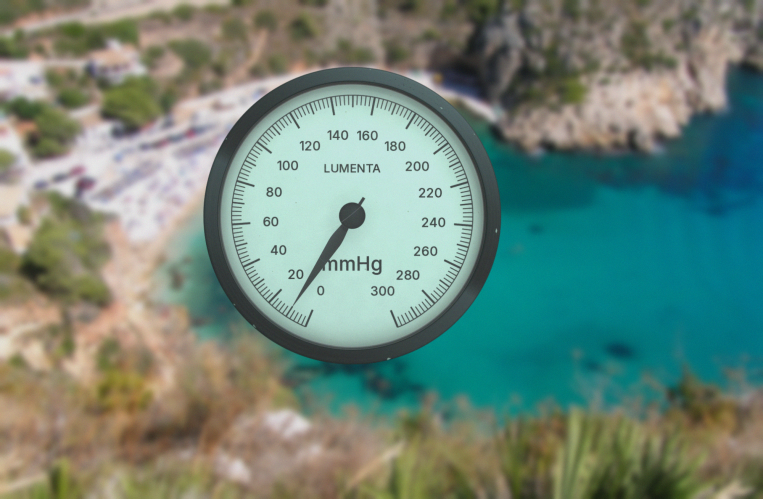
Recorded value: 10 mmHg
